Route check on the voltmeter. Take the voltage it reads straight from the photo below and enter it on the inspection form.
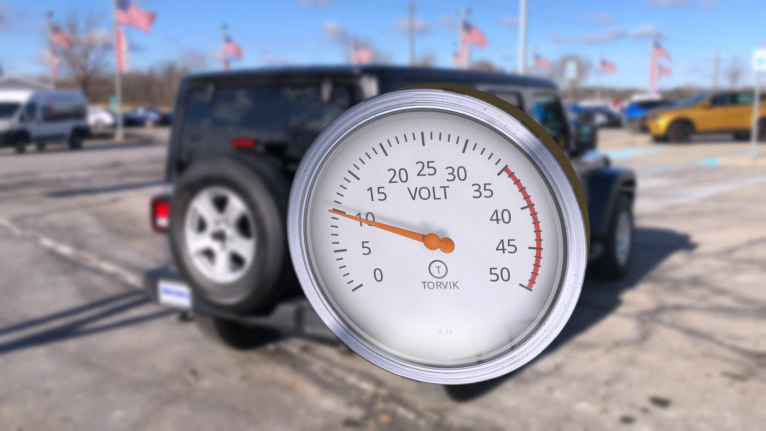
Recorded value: 10 V
